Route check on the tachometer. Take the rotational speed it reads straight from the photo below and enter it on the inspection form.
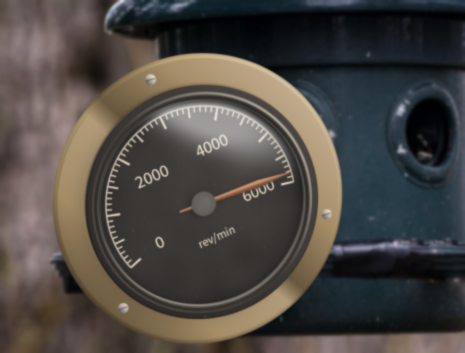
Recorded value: 5800 rpm
